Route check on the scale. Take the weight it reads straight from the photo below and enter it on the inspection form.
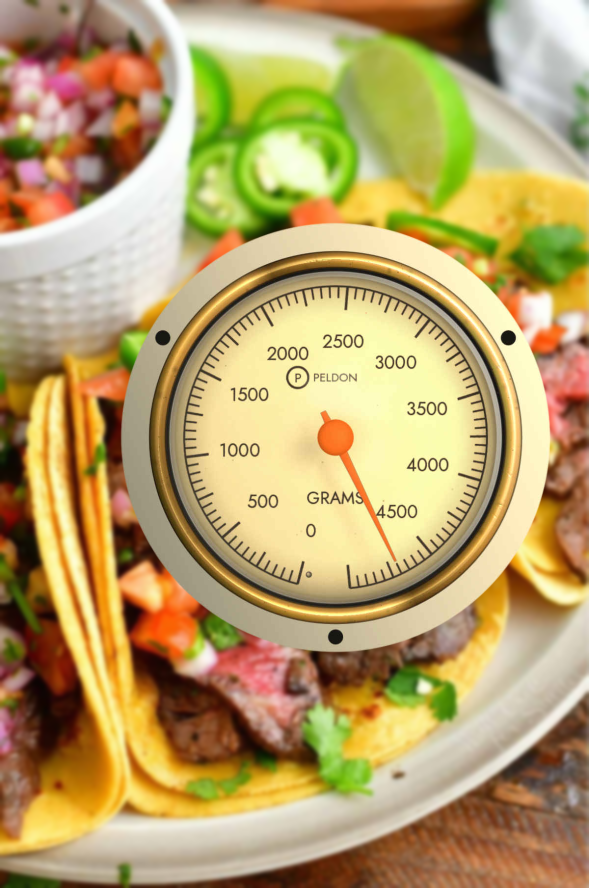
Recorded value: 4700 g
